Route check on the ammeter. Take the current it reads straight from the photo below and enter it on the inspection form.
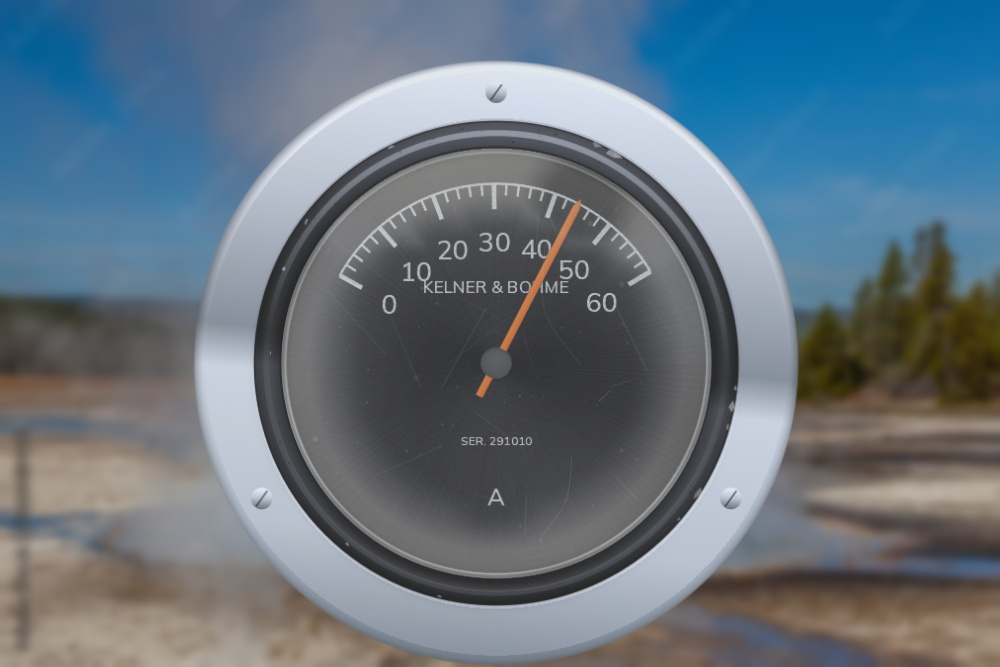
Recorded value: 44 A
